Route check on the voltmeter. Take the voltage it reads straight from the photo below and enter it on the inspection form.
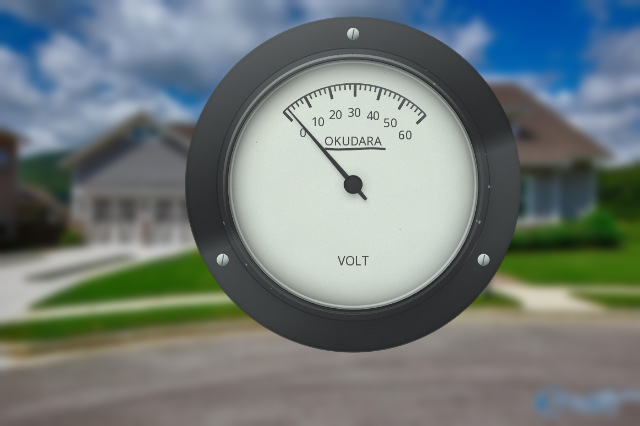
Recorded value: 2 V
